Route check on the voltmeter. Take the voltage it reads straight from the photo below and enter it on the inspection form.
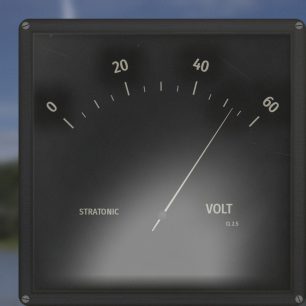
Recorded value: 52.5 V
